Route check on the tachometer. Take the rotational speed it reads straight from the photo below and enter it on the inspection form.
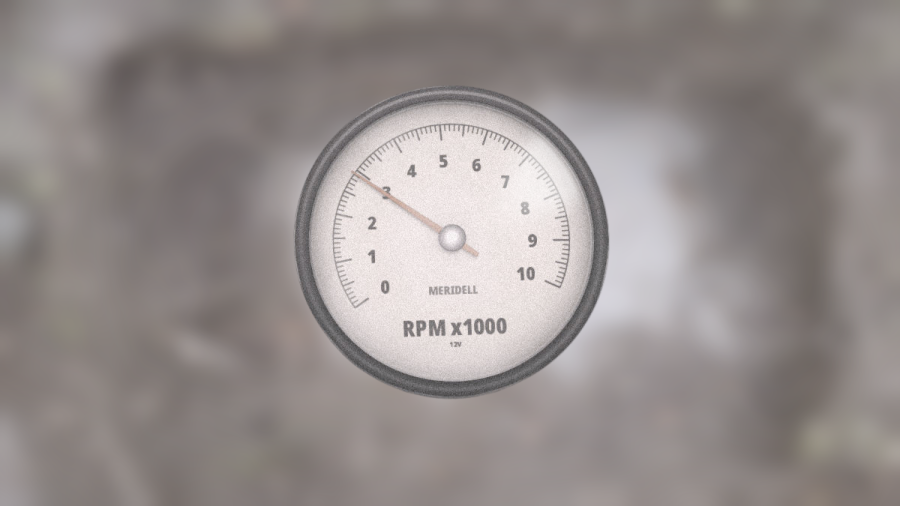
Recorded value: 2900 rpm
